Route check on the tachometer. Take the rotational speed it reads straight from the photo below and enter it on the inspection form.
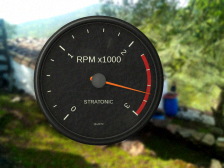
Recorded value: 2700 rpm
